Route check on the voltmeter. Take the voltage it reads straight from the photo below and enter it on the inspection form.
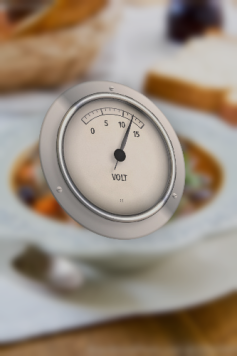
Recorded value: 12 V
